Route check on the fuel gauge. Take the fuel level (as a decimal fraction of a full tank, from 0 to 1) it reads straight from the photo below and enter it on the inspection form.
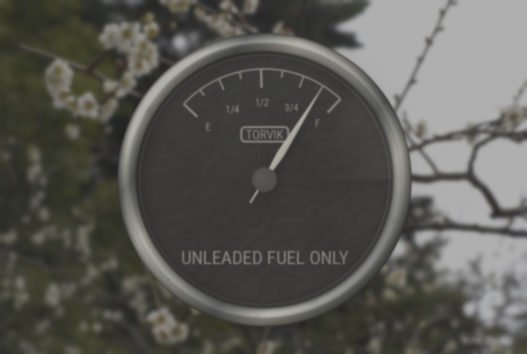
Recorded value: 0.875
